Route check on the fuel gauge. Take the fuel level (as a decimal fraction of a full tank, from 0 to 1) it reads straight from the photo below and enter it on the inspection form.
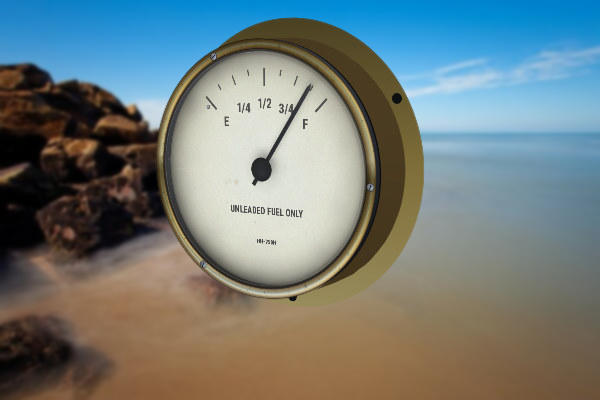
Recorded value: 0.875
